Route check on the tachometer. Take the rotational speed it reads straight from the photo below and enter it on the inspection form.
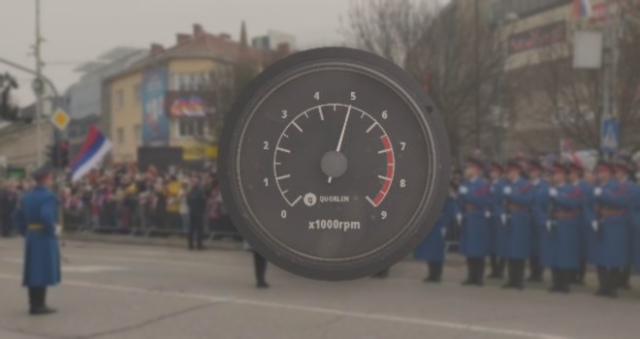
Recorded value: 5000 rpm
